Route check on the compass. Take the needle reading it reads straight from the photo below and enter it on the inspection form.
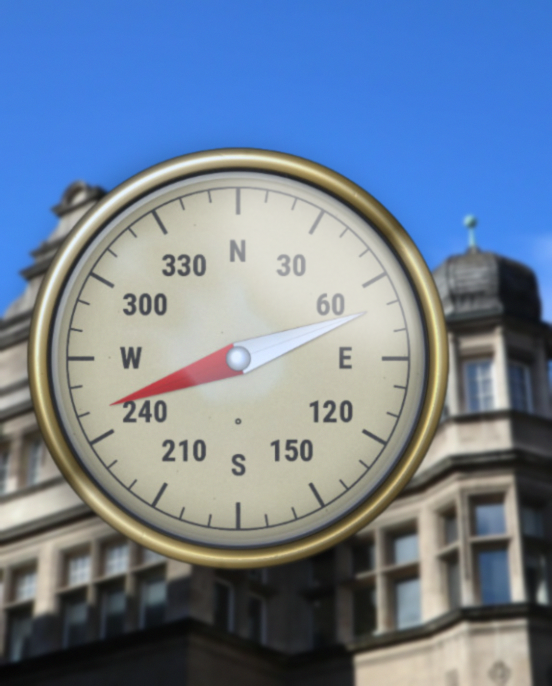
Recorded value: 250 °
